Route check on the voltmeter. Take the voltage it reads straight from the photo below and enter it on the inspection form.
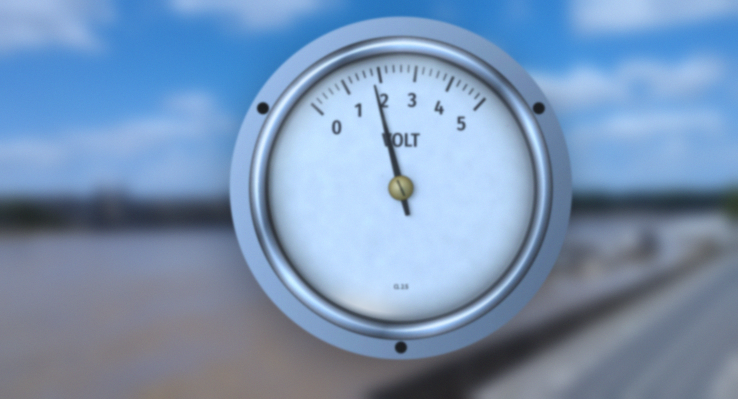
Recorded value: 1.8 V
